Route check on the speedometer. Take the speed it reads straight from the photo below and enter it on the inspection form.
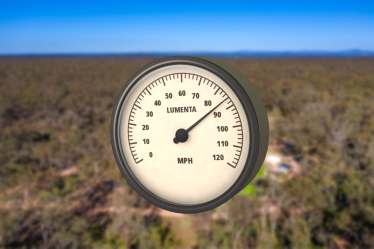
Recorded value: 86 mph
